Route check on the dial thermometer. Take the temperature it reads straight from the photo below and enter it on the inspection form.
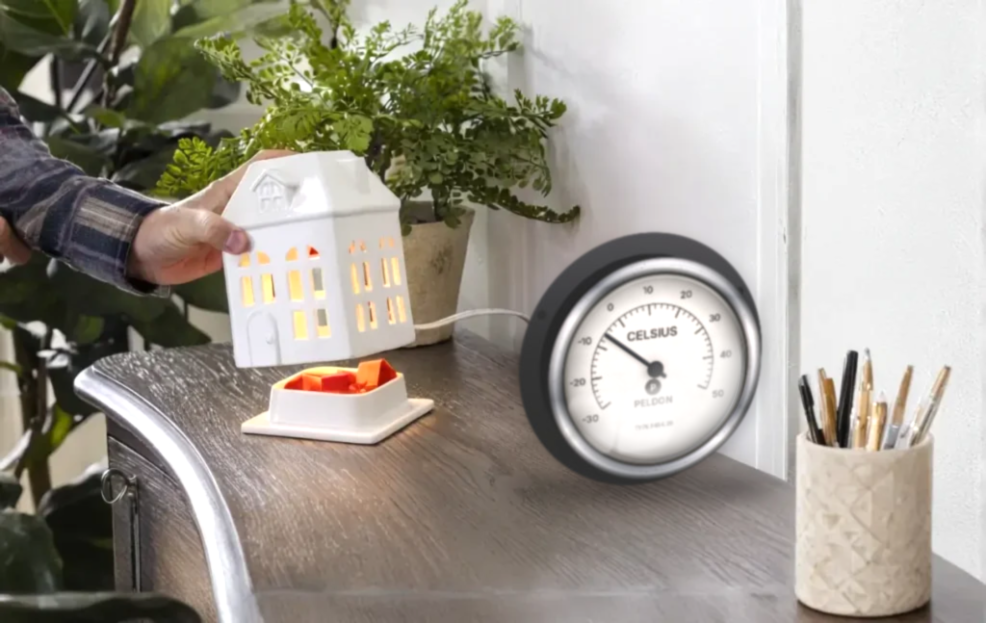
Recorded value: -6 °C
